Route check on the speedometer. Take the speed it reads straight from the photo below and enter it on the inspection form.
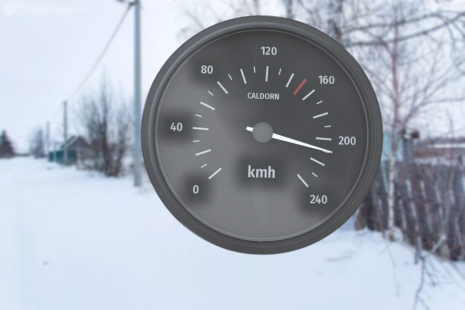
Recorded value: 210 km/h
